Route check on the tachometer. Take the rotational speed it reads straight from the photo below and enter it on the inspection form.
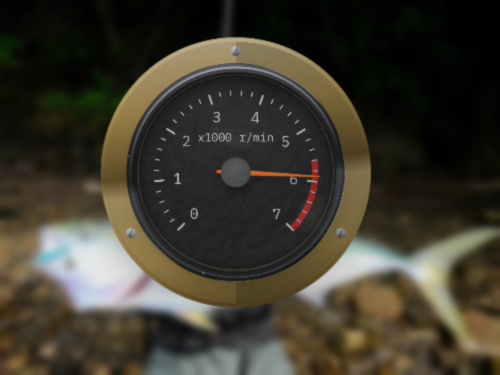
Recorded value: 5900 rpm
